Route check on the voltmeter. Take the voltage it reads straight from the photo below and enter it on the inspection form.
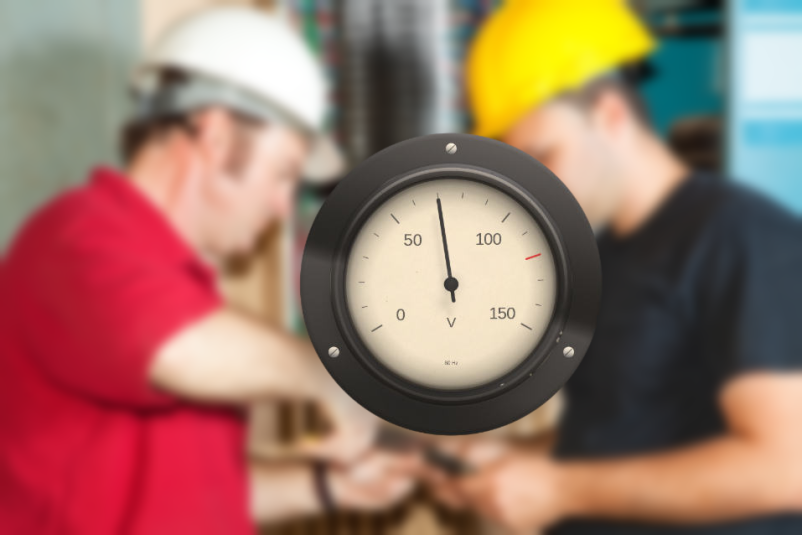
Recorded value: 70 V
